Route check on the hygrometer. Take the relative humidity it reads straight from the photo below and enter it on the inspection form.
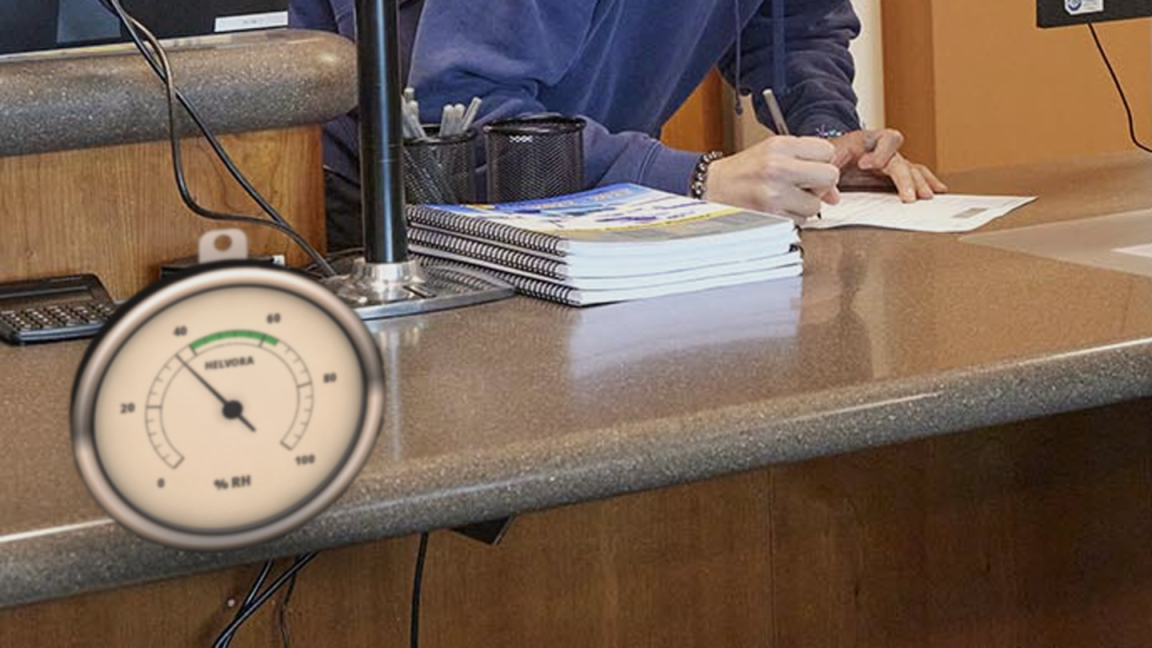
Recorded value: 36 %
